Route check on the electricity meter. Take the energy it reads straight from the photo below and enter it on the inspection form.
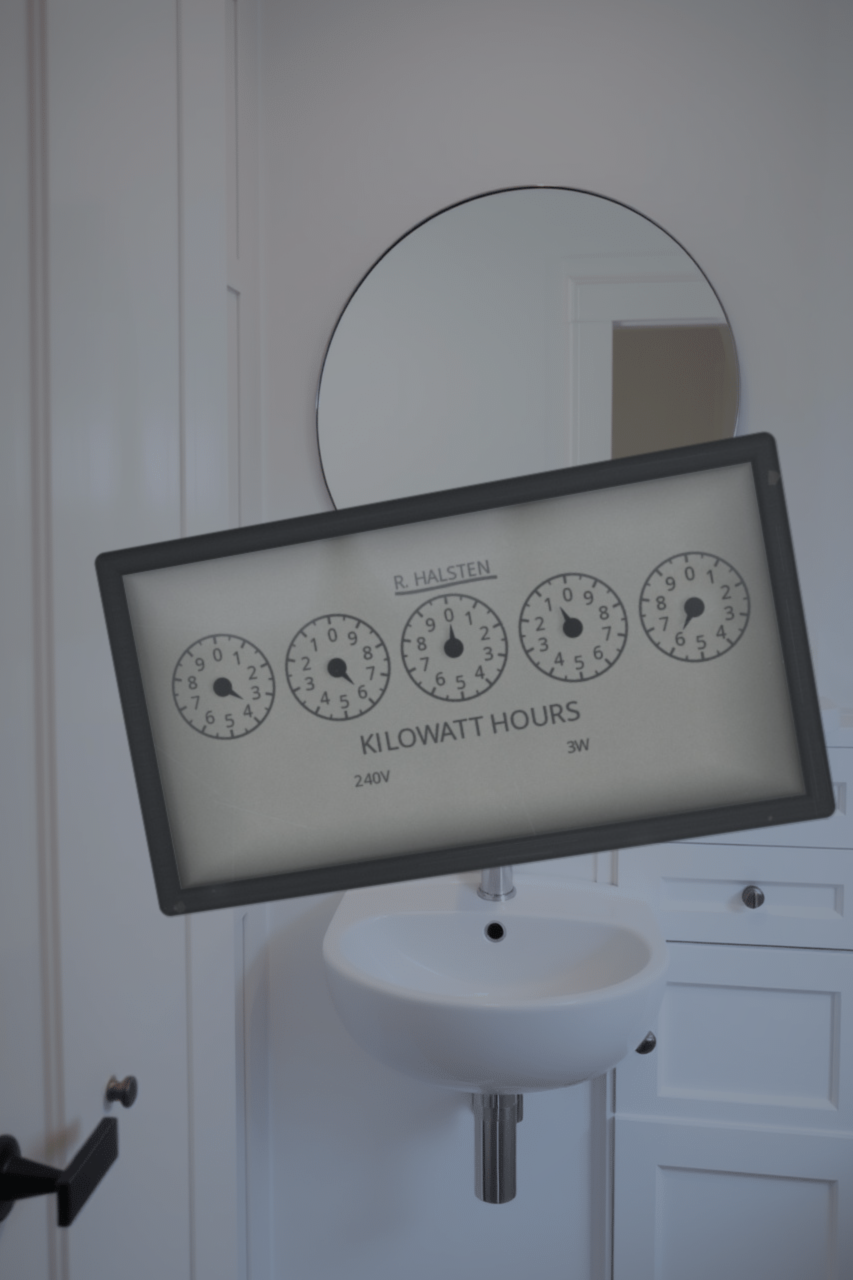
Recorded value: 36006 kWh
